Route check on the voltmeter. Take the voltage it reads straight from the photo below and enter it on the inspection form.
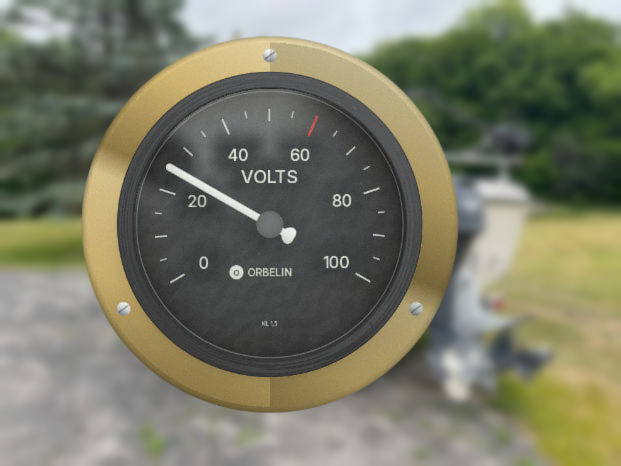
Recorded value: 25 V
